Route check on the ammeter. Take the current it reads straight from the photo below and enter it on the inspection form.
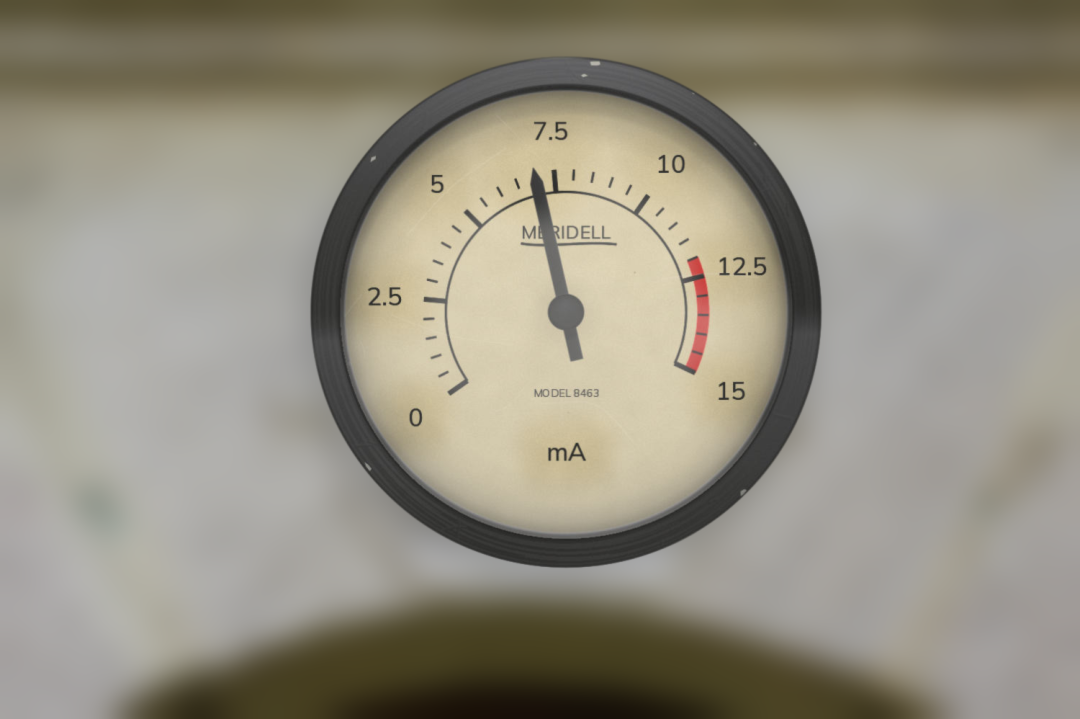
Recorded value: 7 mA
